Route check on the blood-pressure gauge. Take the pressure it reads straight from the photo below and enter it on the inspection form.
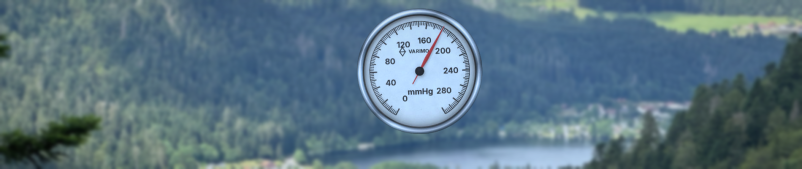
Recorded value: 180 mmHg
